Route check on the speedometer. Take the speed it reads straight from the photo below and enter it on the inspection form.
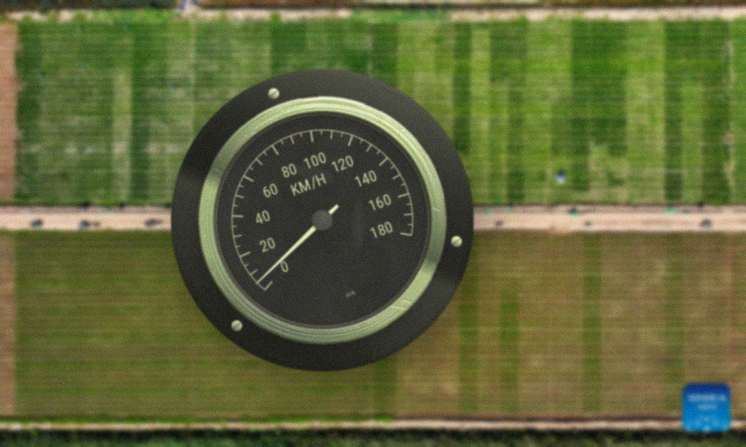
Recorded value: 5 km/h
